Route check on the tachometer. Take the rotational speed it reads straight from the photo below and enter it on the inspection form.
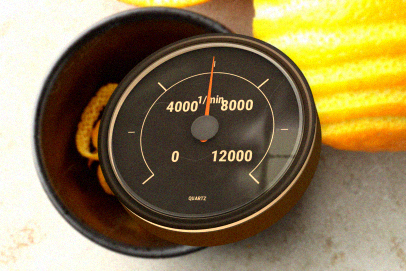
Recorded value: 6000 rpm
